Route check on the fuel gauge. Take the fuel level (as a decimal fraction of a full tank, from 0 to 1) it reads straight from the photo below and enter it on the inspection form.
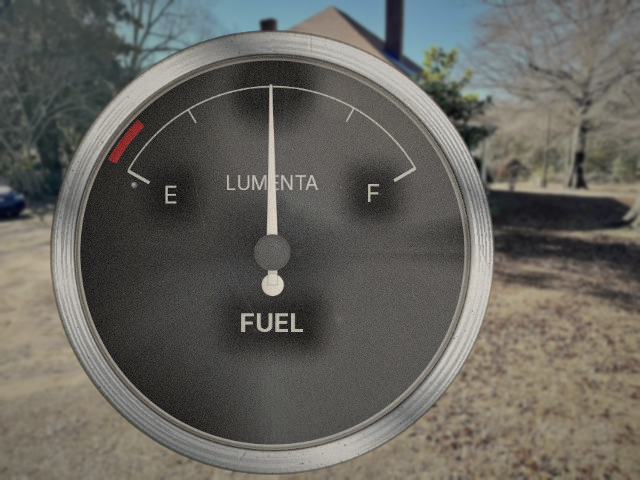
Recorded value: 0.5
